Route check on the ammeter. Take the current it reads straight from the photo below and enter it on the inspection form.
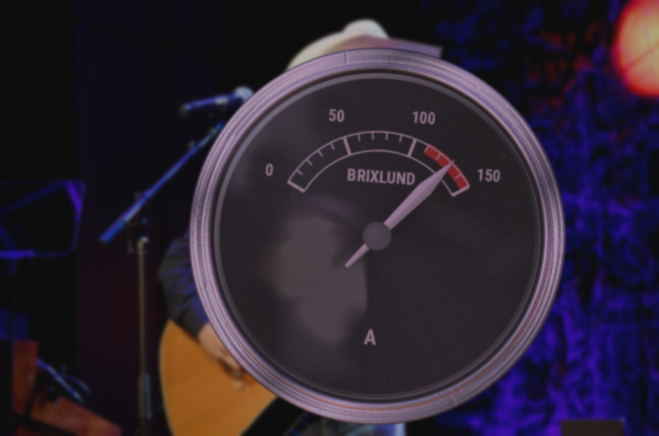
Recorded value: 130 A
